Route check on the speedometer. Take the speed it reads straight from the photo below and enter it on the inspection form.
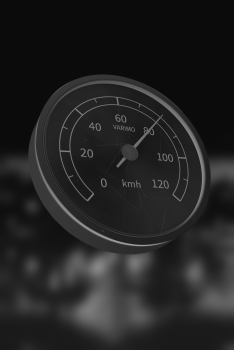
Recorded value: 80 km/h
